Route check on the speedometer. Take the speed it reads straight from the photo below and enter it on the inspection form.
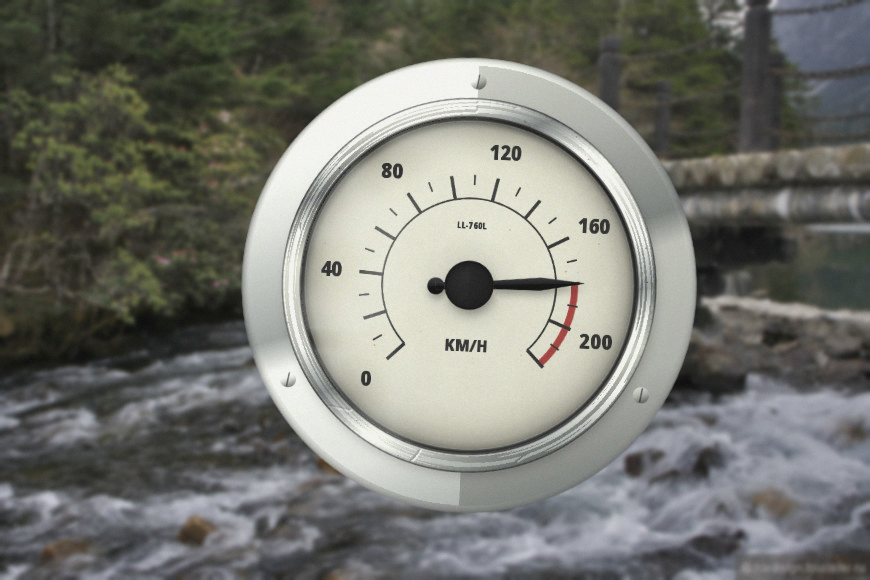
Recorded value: 180 km/h
